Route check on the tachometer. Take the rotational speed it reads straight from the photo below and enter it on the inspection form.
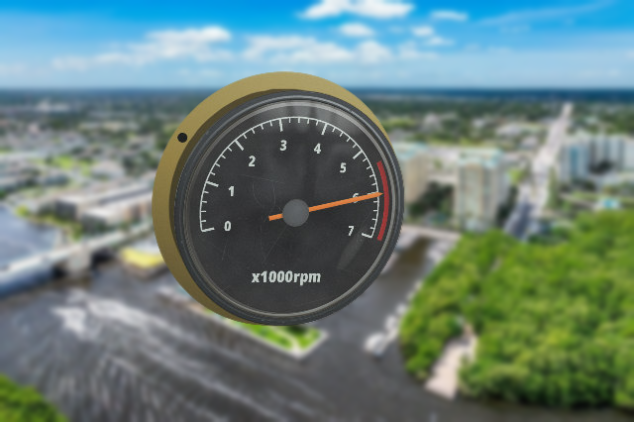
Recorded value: 6000 rpm
